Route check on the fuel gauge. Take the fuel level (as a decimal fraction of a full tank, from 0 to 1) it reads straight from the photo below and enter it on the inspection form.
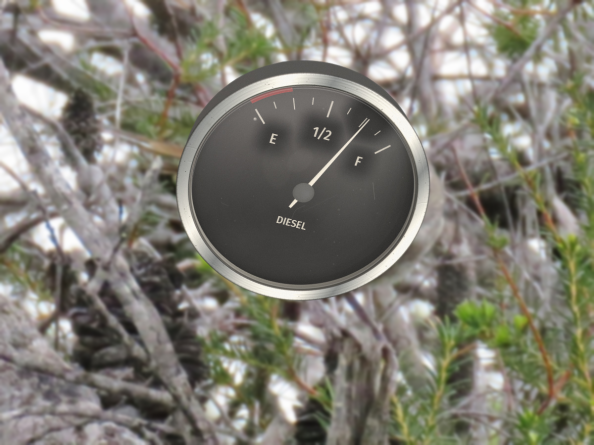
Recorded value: 0.75
